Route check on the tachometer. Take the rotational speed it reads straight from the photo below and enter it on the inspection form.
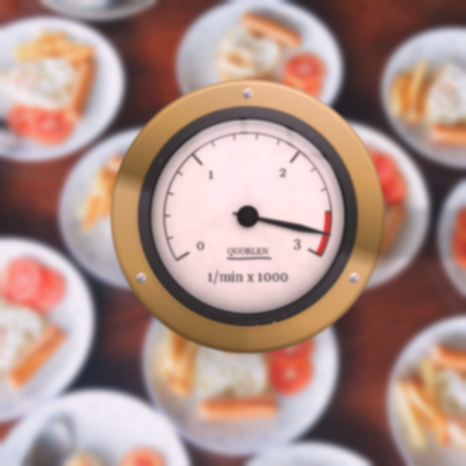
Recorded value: 2800 rpm
